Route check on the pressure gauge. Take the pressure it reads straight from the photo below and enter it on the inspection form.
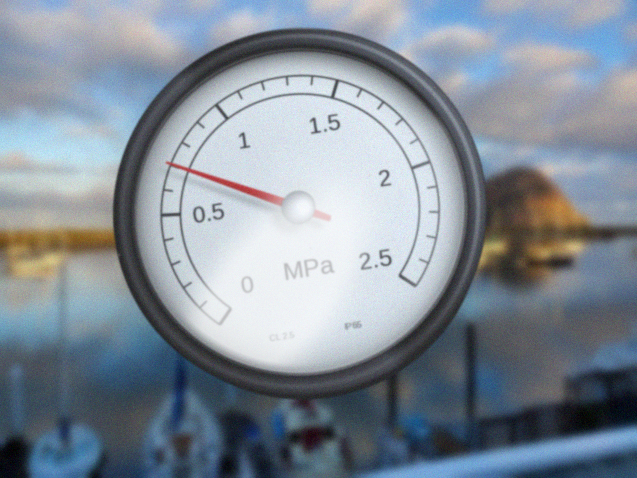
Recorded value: 0.7 MPa
